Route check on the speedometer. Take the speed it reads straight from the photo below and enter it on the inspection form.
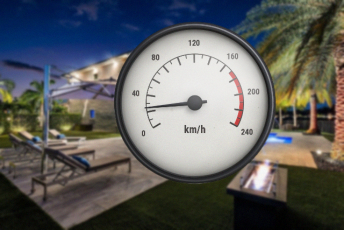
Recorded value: 25 km/h
